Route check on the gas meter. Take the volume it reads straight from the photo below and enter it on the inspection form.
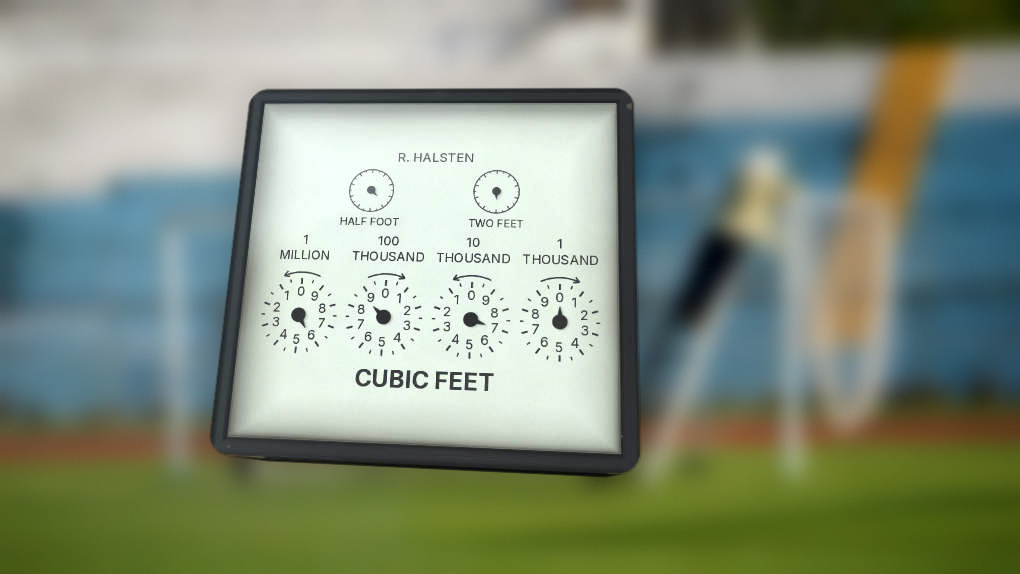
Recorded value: 587000 ft³
